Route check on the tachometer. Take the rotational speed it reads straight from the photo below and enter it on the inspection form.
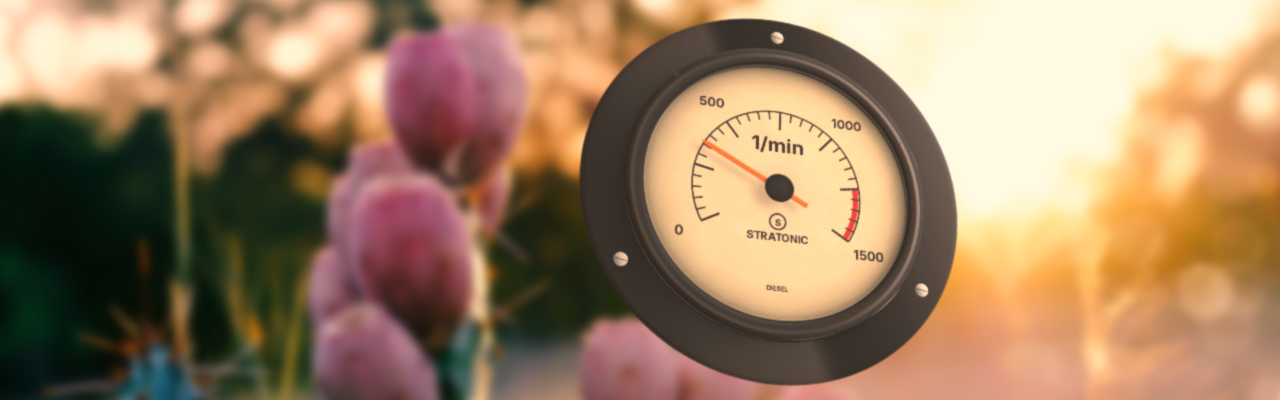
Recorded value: 350 rpm
